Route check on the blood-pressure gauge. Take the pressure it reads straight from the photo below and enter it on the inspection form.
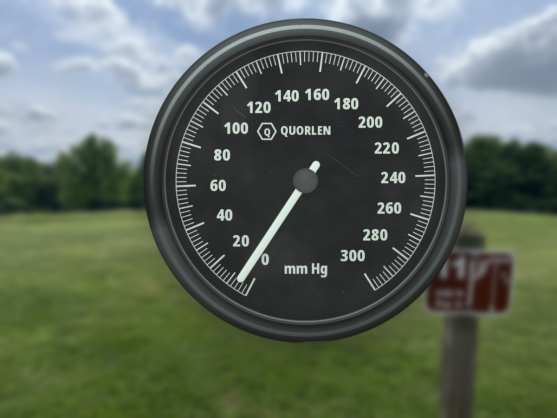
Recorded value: 6 mmHg
